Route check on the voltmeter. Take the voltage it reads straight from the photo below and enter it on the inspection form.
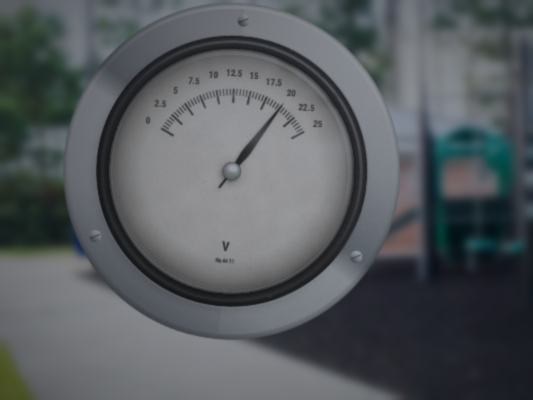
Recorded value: 20 V
